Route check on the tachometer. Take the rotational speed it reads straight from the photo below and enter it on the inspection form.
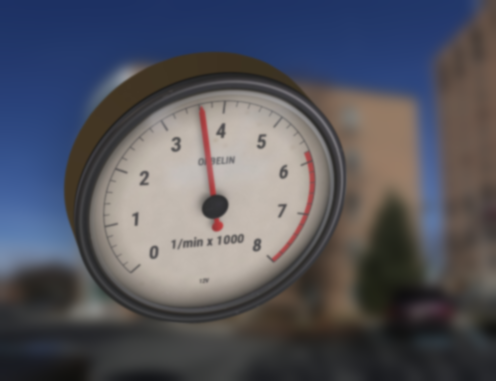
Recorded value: 3600 rpm
